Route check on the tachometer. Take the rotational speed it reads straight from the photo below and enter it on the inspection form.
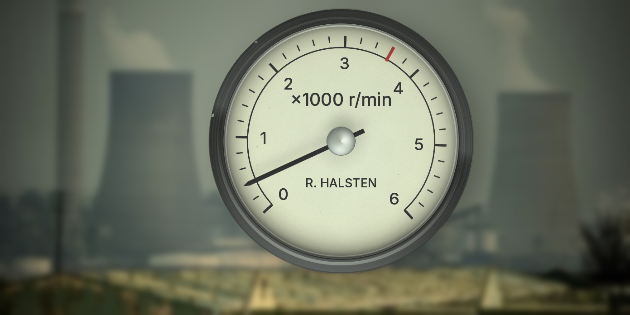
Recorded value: 400 rpm
